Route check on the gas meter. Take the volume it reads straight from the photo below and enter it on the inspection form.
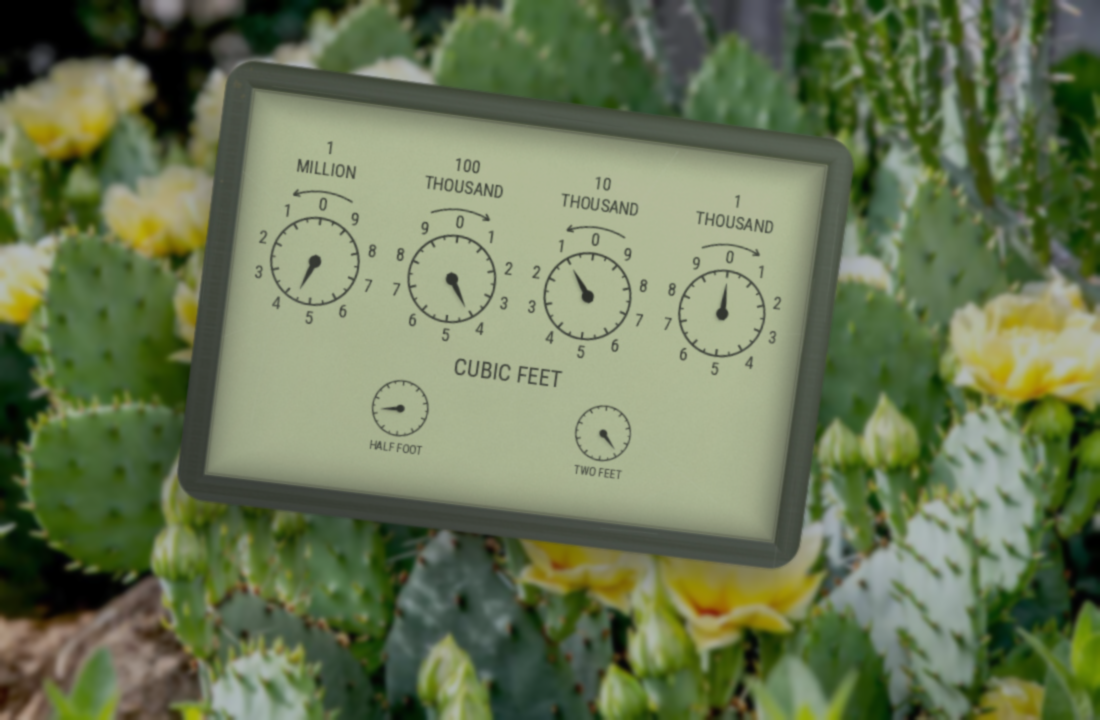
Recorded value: 441000 ft³
